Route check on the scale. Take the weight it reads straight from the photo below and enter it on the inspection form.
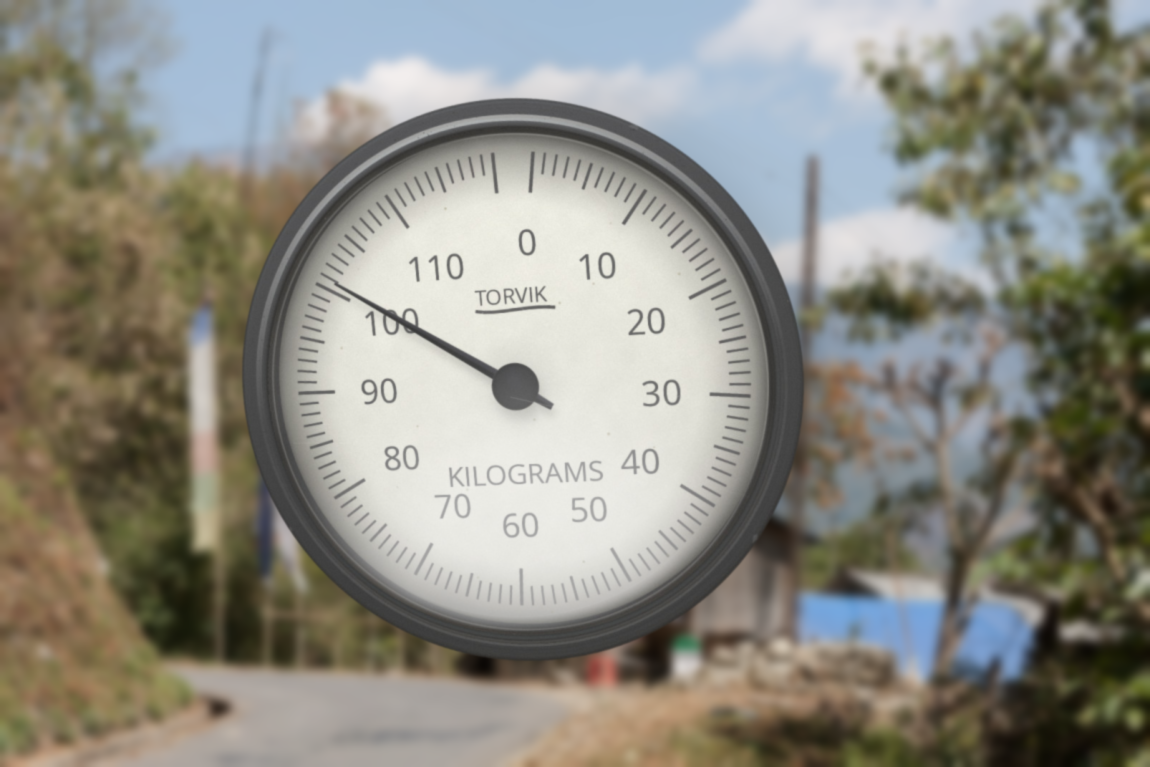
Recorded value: 101 kg
